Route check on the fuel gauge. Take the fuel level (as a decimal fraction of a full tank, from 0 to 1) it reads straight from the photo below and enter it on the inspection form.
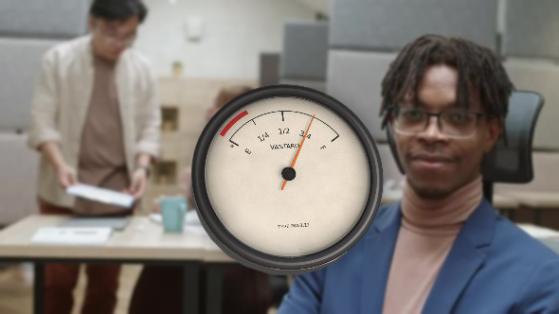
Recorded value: 0.75
